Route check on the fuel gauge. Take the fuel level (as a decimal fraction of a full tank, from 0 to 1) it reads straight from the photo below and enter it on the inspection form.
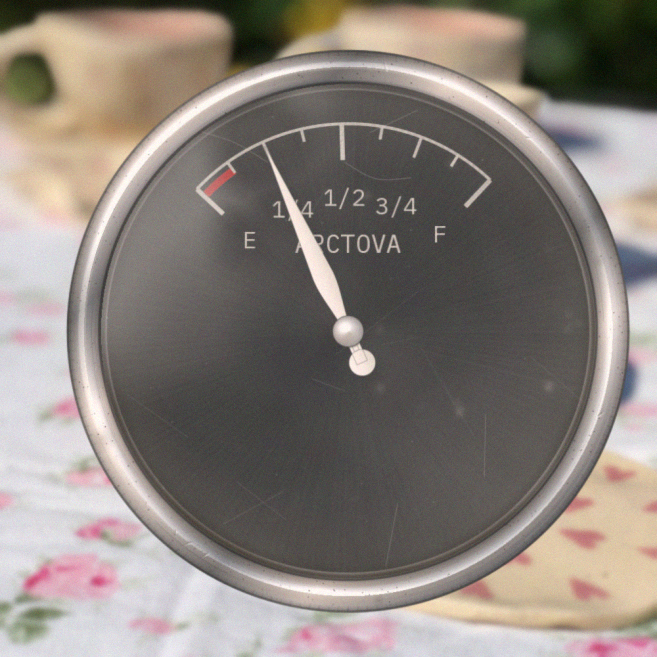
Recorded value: 0.25
